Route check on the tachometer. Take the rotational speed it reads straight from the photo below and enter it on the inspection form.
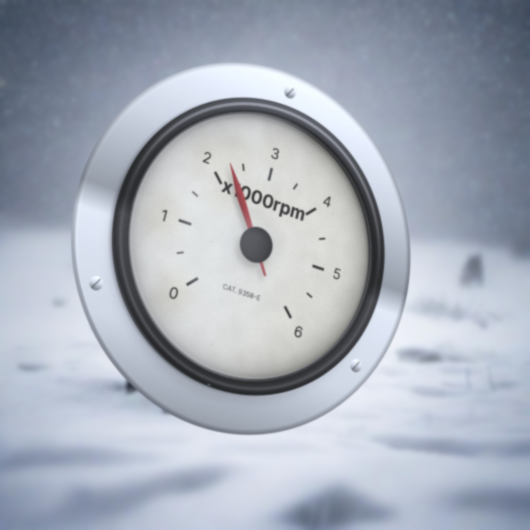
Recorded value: 2250 rpm
